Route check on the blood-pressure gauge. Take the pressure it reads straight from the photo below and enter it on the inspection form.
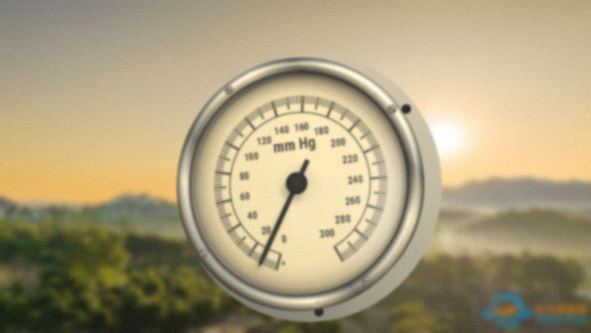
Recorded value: 10 mmHg
